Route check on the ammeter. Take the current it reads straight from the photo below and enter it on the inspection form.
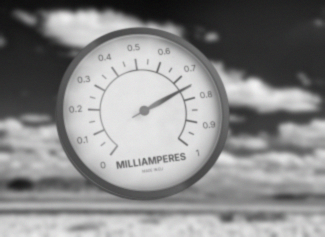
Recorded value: 0.75 mA
